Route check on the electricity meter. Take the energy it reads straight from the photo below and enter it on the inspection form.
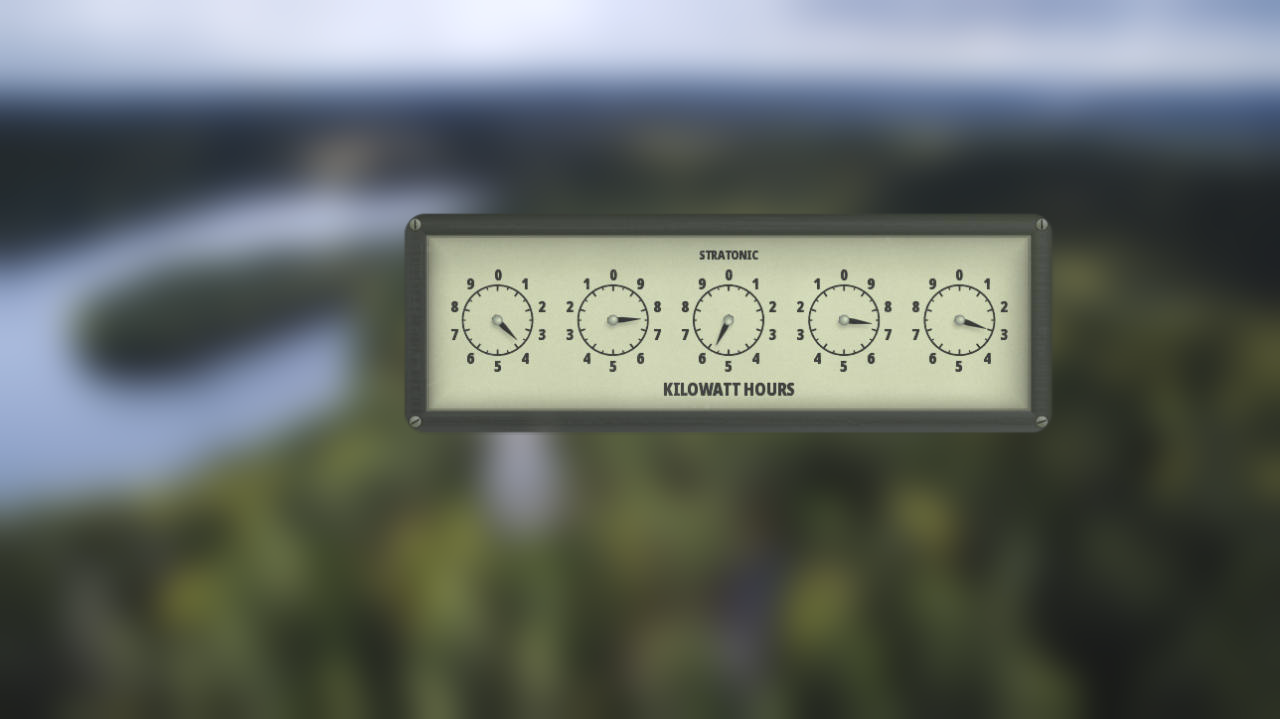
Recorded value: 37573 kWh
